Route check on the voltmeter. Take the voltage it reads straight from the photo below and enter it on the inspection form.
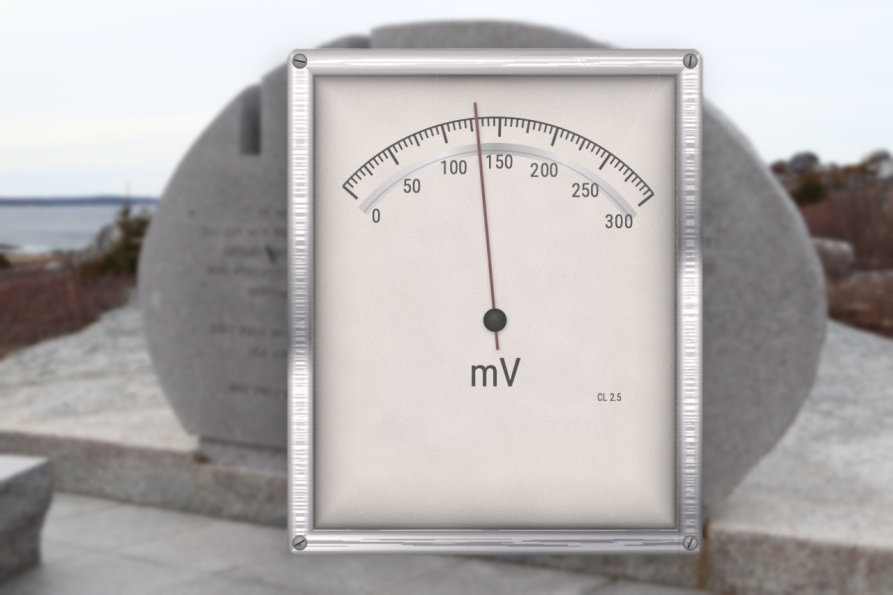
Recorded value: 130 mV
